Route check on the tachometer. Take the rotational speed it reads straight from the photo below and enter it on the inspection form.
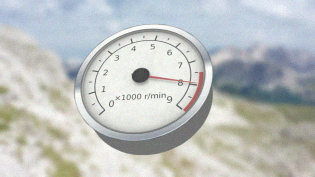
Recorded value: 8000 rpm
